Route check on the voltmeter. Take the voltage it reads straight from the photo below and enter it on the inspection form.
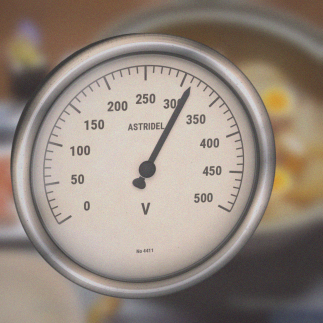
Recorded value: 310 V
